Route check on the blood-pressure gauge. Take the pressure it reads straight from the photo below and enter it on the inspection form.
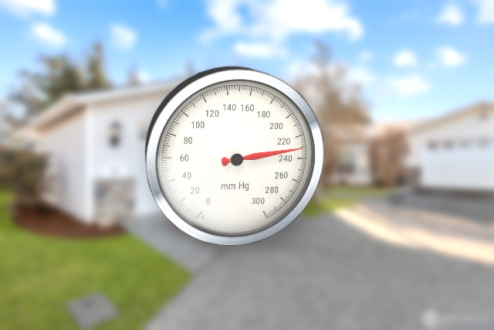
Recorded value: 230 mmHg
